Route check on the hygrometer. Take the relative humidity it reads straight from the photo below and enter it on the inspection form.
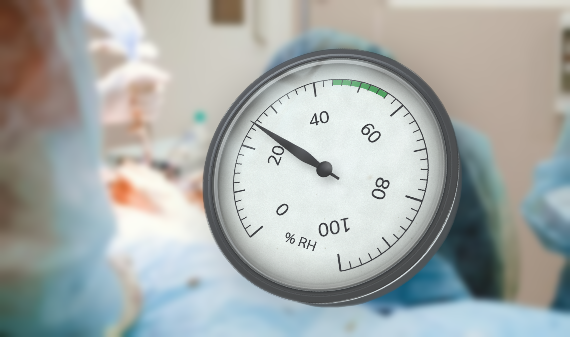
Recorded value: 25 %
